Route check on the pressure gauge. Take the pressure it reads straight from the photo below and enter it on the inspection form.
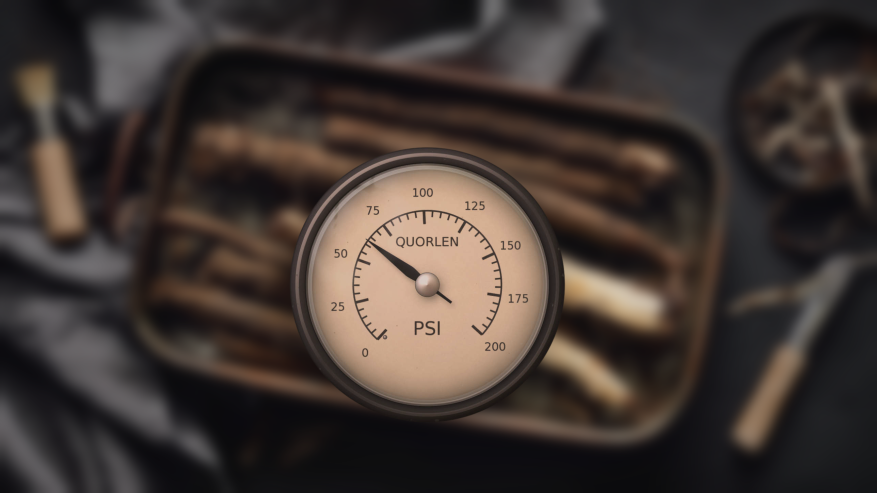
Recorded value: 62.5 psi
